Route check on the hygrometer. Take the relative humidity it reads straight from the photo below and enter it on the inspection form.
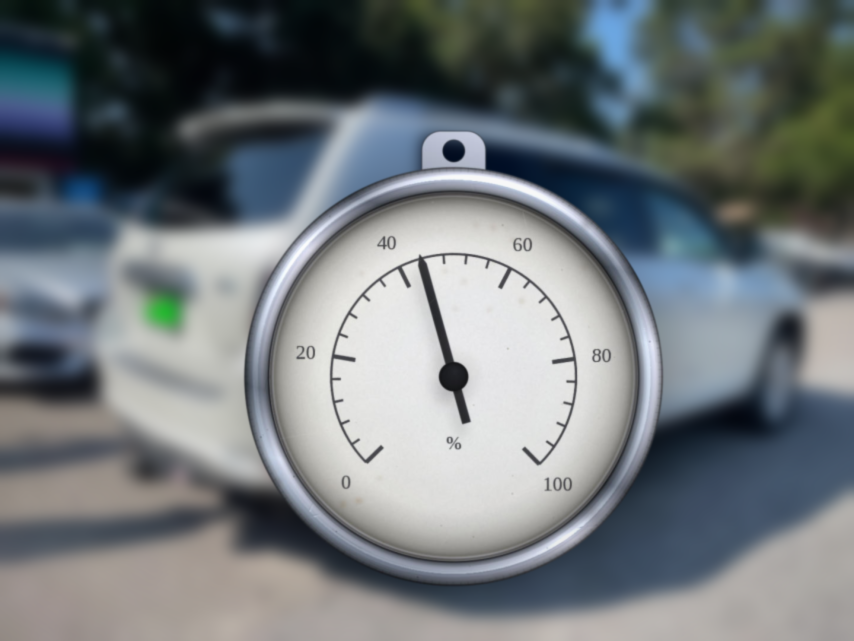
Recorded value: 44 %
